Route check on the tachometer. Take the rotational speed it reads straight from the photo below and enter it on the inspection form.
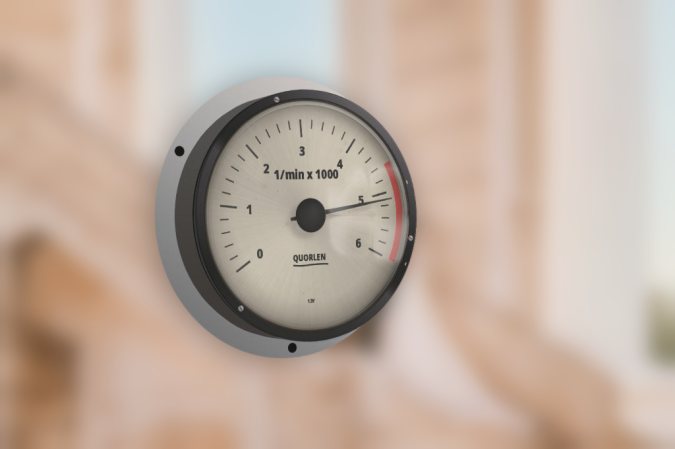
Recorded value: 5100 rpm
